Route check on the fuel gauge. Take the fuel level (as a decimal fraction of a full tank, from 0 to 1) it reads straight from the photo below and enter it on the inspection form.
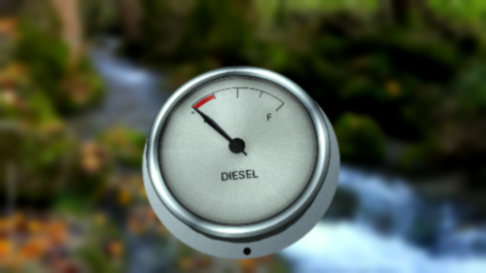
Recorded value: 0
